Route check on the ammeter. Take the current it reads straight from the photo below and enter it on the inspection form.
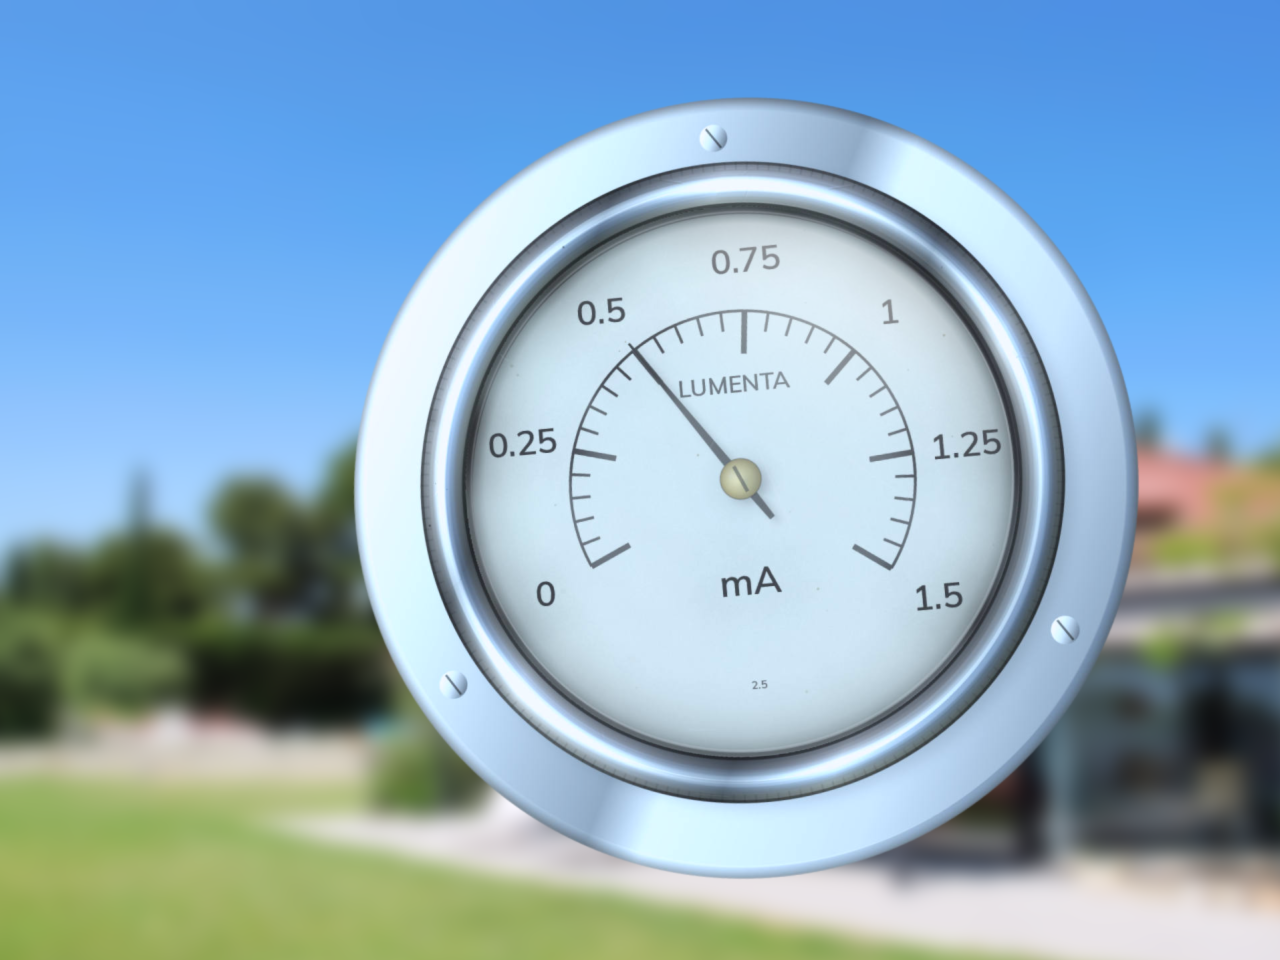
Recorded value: 0.5 mA
